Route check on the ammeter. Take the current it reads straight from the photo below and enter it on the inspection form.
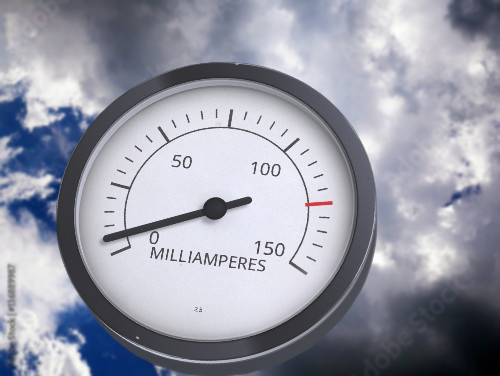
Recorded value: 5 mA
